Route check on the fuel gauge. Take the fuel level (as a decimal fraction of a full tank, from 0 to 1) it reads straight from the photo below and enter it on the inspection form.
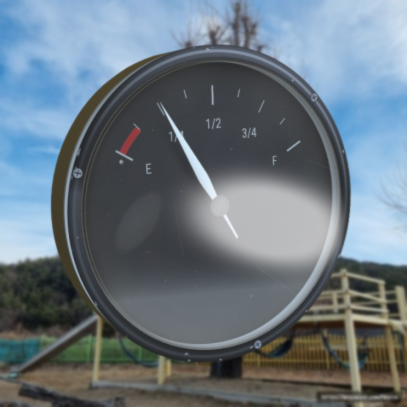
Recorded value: 0.25
